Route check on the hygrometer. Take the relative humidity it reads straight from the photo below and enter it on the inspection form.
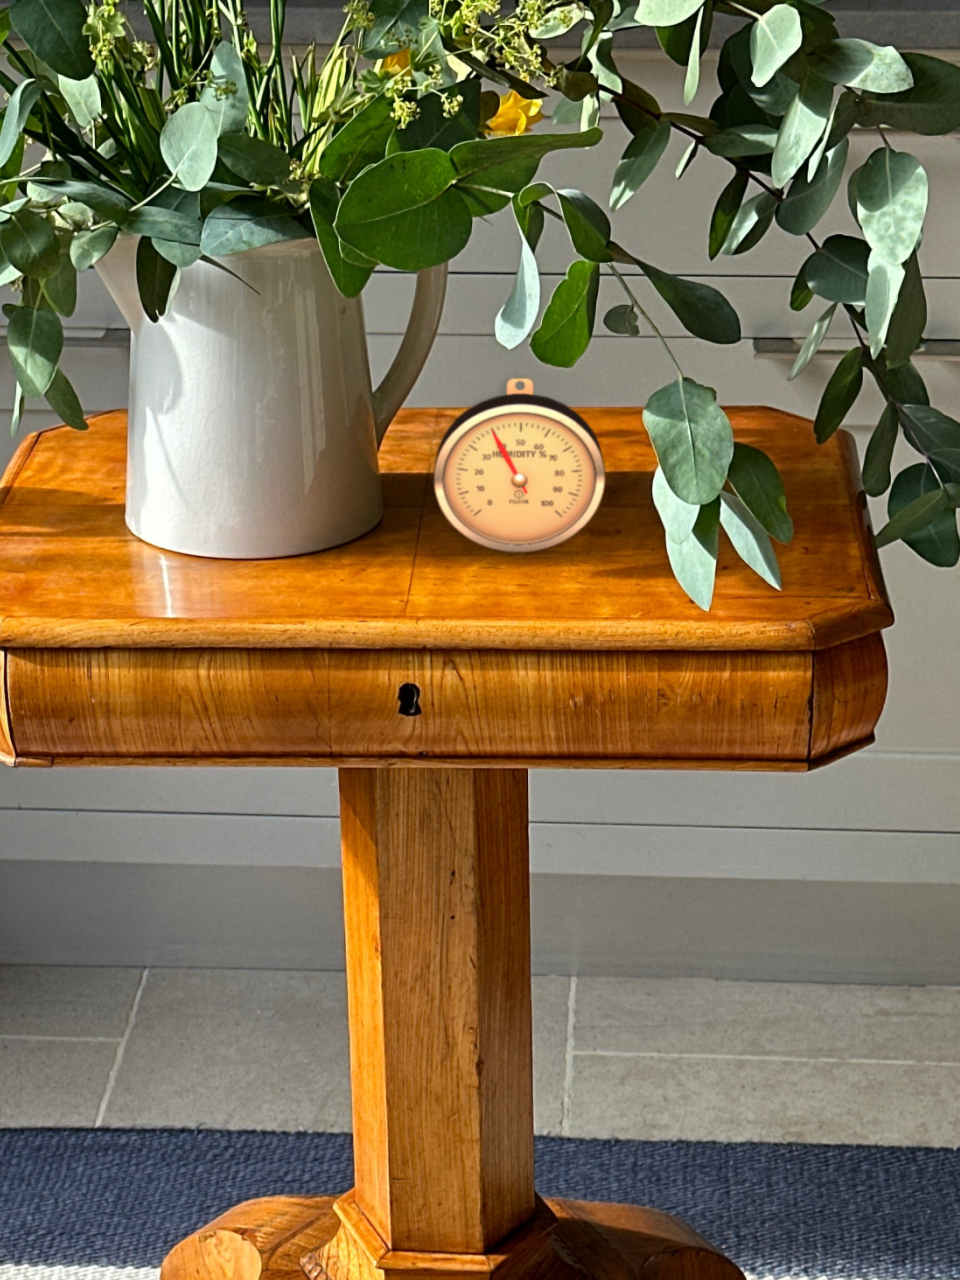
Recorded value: 40 %
